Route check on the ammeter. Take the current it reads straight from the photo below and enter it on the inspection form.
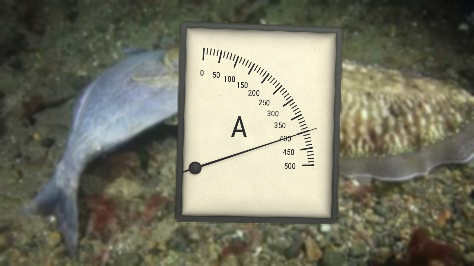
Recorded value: 400 A
